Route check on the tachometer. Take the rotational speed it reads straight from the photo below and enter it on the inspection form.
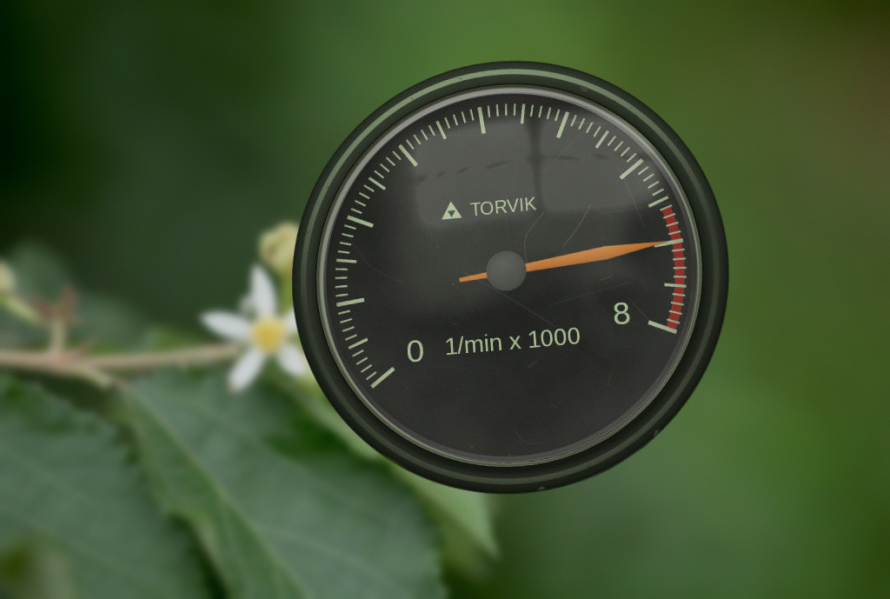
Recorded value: 7000 rpm
